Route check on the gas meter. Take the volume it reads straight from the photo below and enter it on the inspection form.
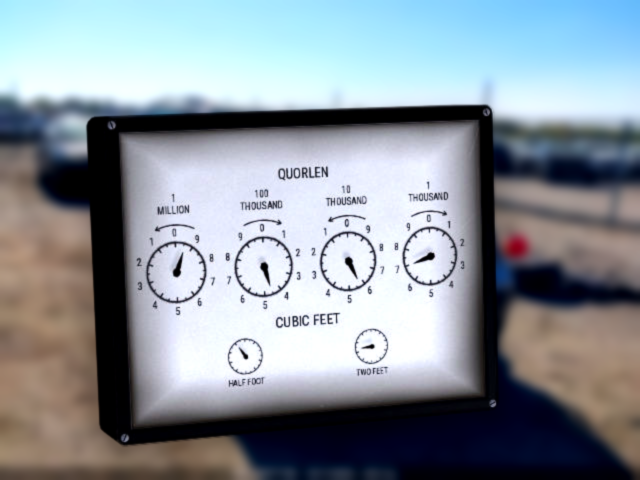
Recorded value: 945700 ft³
